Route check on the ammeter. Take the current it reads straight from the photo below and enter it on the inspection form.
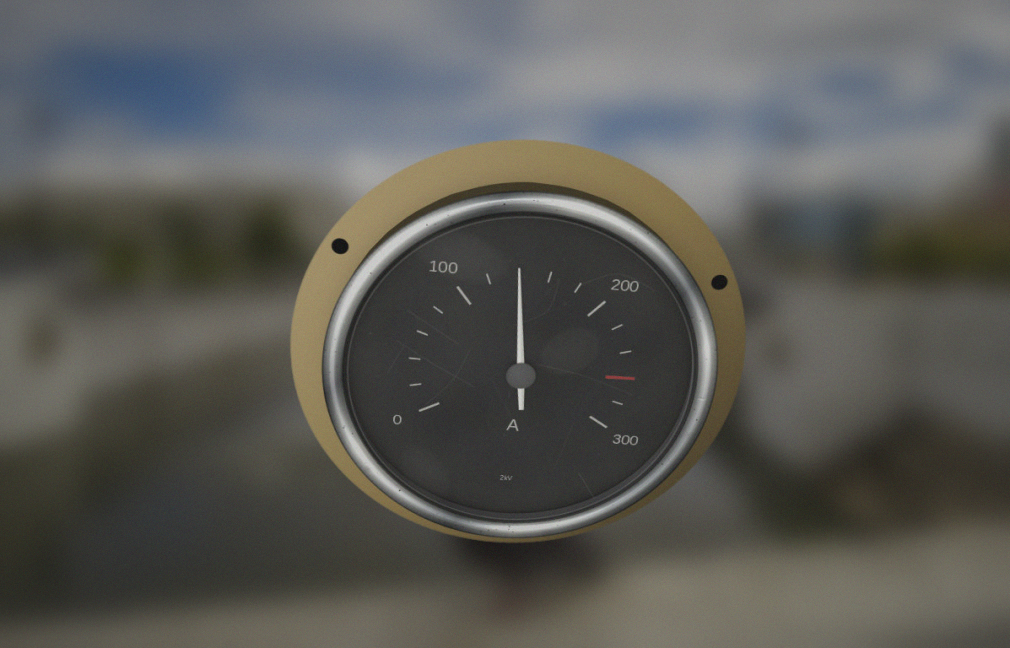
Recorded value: 140 A
